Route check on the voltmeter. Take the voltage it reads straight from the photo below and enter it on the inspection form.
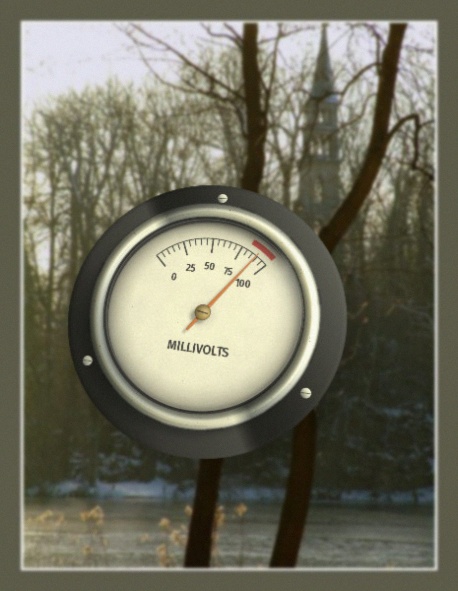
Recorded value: 90 mV
